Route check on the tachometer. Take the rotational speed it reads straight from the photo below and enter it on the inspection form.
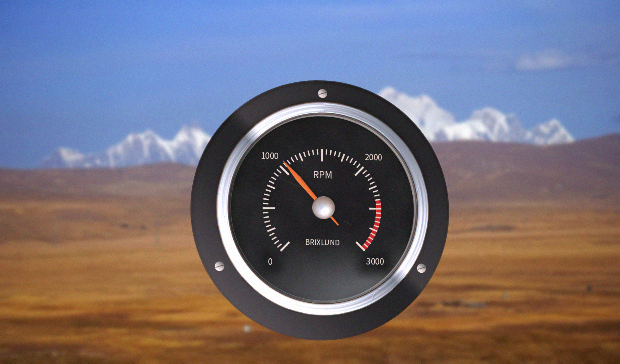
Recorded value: 1050 rpm
